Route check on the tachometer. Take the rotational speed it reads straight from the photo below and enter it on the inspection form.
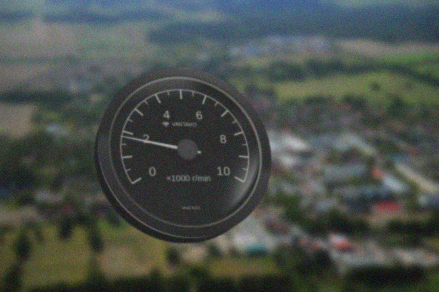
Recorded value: 1750 rpm
